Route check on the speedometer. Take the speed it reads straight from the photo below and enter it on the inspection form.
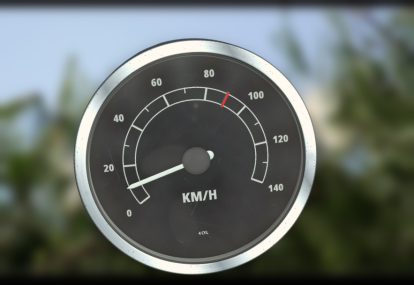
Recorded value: 10 km/h
